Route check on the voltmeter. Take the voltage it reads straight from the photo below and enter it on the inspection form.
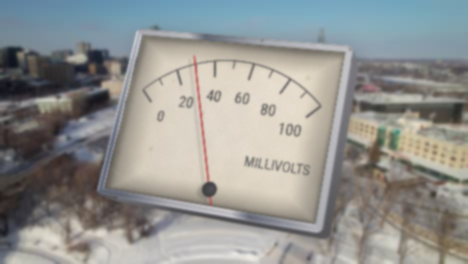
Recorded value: 30 mV
